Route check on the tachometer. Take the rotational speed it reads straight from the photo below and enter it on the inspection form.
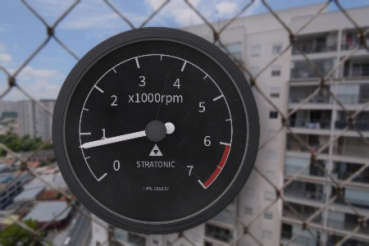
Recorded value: 750 rpm
